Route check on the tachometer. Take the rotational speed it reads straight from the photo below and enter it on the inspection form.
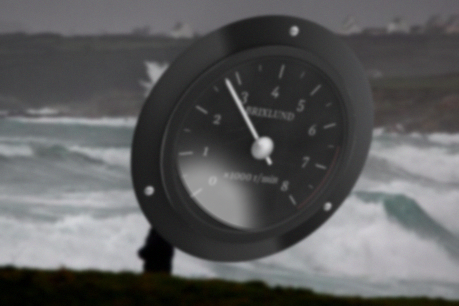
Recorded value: 2750 rpm
